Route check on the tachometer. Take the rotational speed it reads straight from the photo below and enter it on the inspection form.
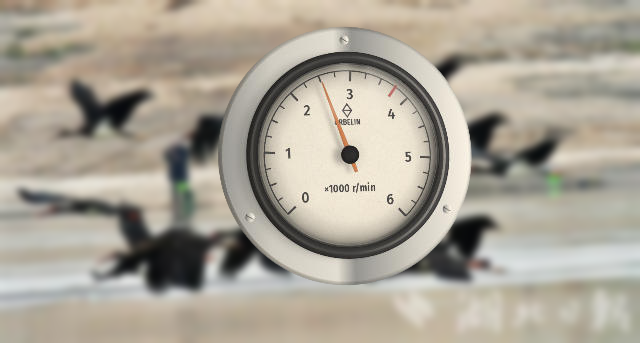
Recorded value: 2500 rpm
